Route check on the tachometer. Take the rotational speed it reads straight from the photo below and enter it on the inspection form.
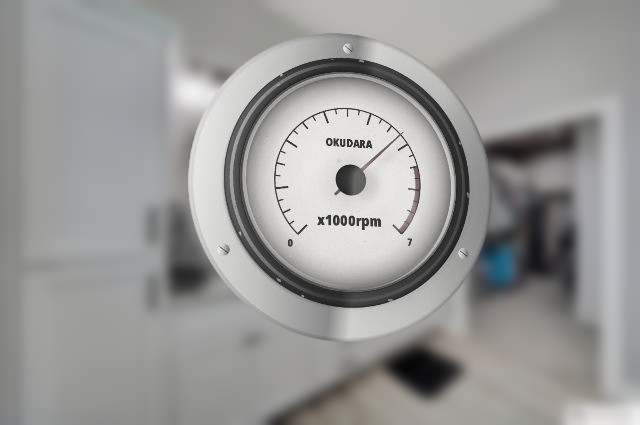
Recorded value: 4750 rpm
